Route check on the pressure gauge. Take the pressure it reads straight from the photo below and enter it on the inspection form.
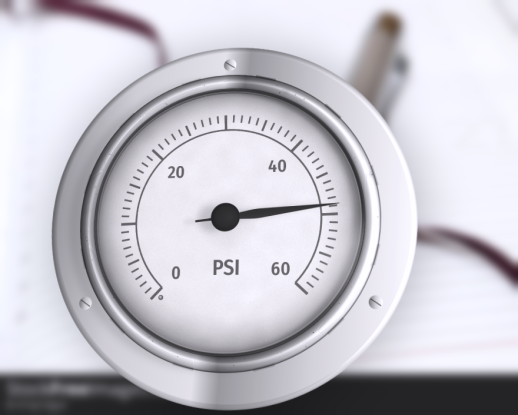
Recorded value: 49 psi
